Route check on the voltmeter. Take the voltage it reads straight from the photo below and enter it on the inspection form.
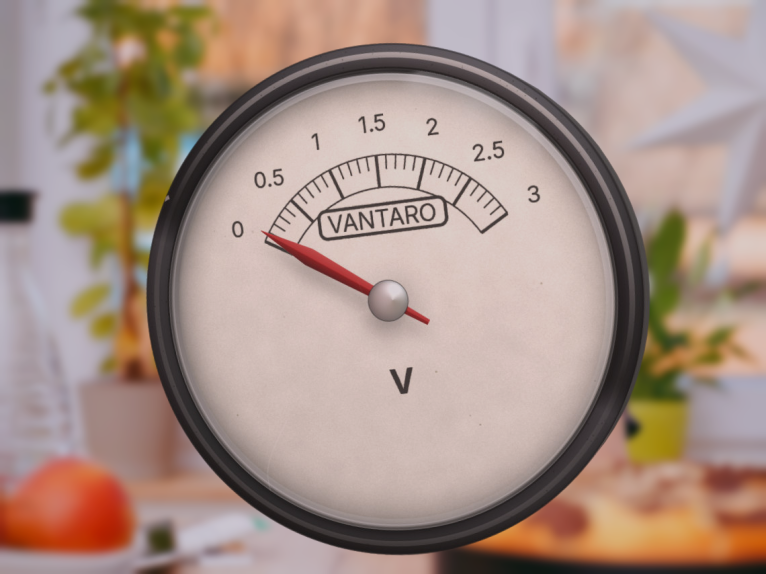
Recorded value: 0.1 V
